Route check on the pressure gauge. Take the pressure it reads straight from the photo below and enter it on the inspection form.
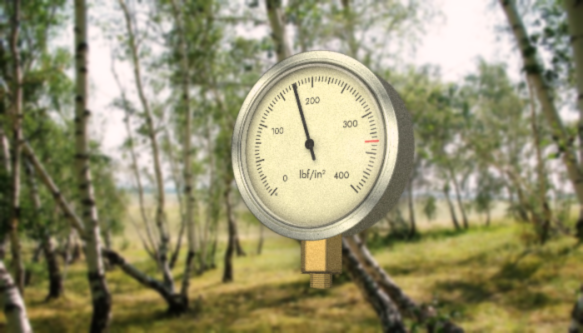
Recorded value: 175 psi
